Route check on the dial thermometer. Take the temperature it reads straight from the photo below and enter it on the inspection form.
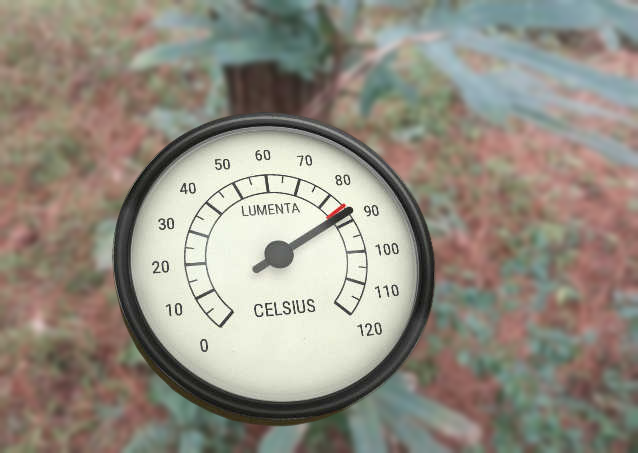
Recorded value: 87.5 °C
